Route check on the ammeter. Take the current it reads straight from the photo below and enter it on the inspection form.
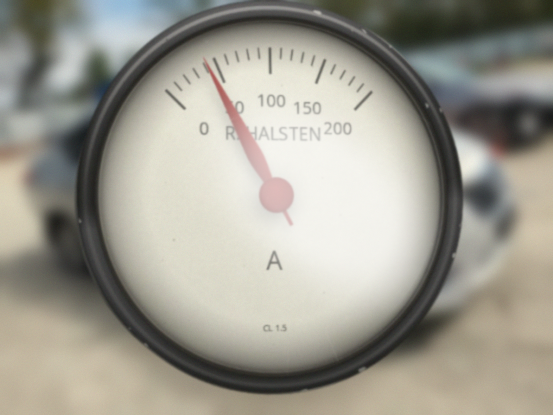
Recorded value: 40 A
